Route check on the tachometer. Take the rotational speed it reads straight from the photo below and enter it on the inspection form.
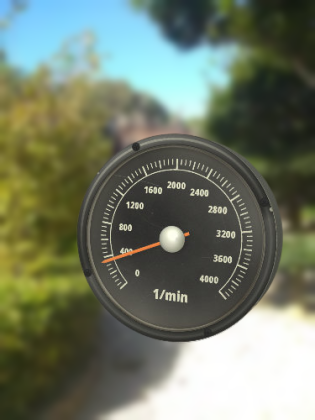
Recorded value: 350 rpm
